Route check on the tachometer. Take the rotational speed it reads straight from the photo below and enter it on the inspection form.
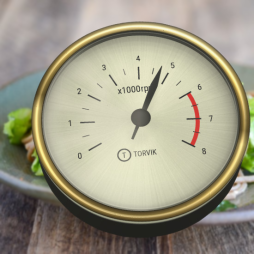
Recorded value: 4750 rpm
